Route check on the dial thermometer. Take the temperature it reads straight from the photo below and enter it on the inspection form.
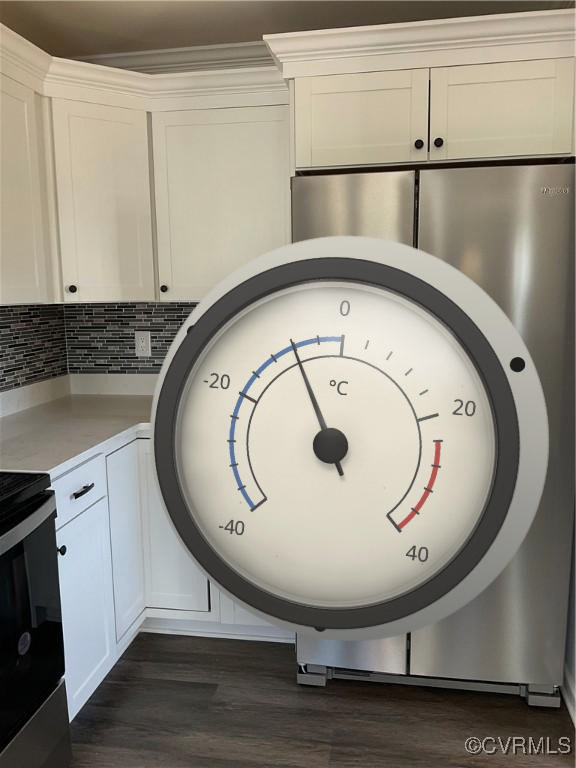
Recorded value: -8 °C
